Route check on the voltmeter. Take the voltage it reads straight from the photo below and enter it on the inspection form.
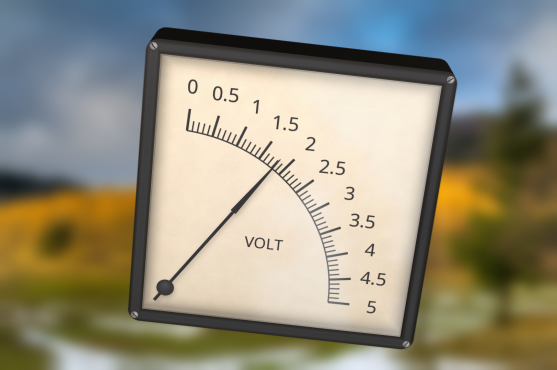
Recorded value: 1.8 V
